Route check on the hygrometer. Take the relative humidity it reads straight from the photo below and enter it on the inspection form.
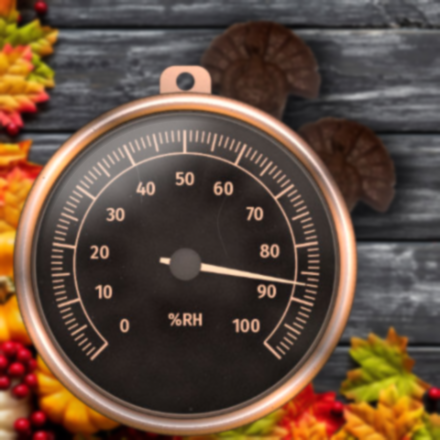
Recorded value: 87 %
